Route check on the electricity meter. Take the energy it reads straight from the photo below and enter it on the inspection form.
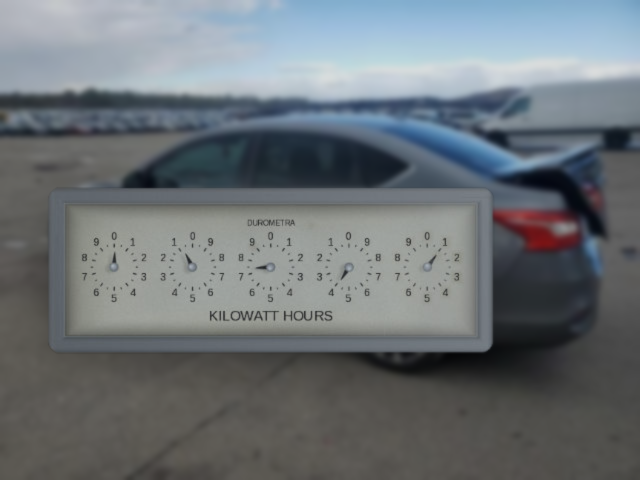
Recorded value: 741 kWh
